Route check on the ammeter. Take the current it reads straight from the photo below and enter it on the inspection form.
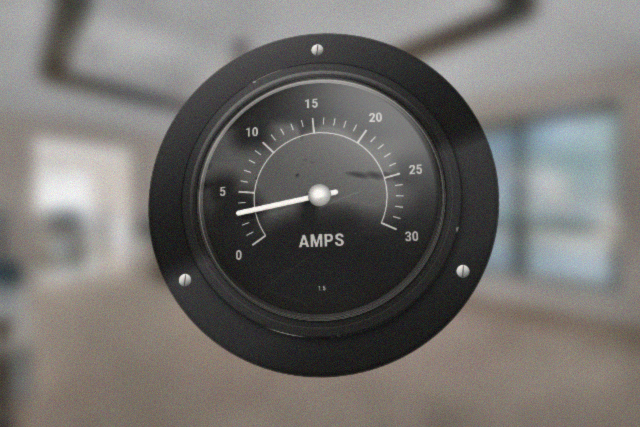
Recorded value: 3 A
